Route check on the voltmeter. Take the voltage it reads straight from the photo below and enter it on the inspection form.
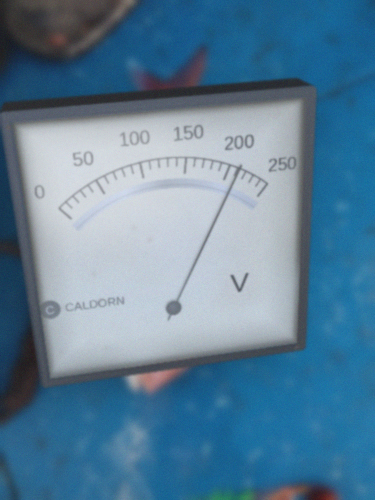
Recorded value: 210 V
